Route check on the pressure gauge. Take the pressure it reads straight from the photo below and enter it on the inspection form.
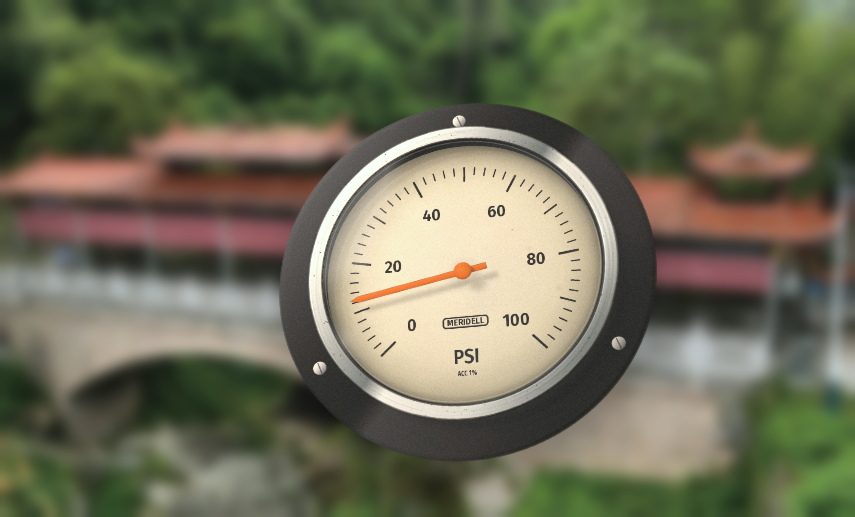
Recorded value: 12 psi
